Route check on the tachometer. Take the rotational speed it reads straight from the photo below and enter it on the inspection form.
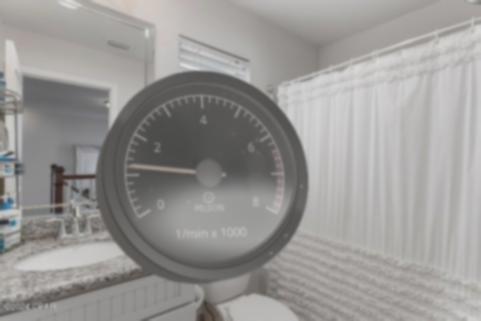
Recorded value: 1200 rpm
